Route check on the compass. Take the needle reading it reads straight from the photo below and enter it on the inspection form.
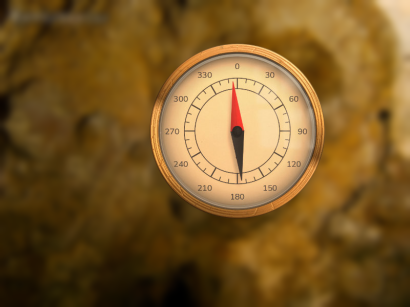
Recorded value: 355 °
